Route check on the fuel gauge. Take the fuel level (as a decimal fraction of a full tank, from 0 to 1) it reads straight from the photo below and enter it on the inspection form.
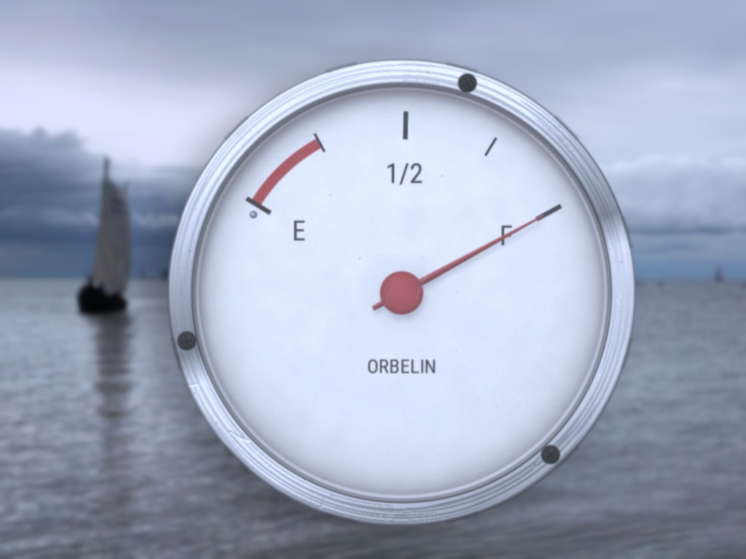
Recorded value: 1
